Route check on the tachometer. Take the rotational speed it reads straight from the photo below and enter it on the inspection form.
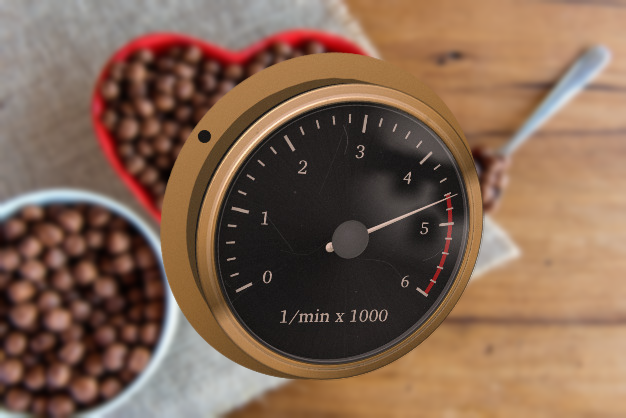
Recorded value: 4600 rpm
